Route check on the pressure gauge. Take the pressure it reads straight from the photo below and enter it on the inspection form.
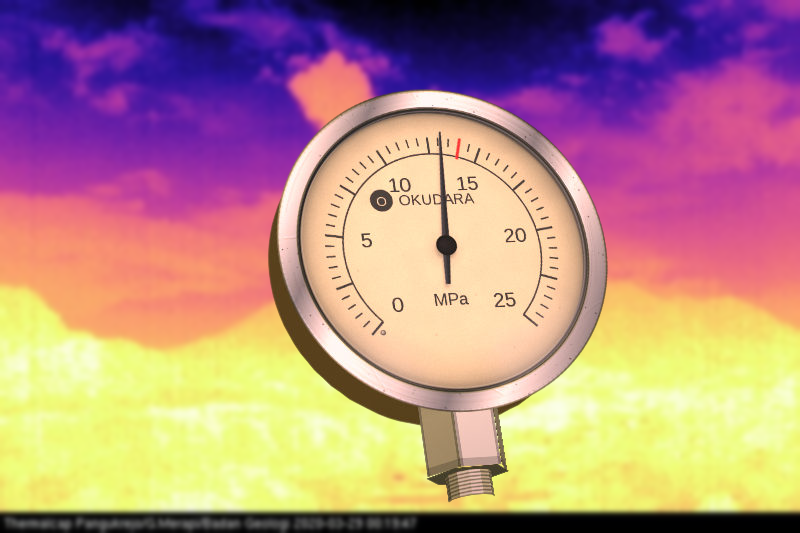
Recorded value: 13 MPa
